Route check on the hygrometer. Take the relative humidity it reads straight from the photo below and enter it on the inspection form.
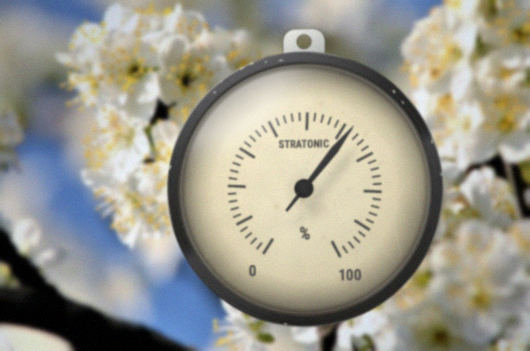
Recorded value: 62 %
